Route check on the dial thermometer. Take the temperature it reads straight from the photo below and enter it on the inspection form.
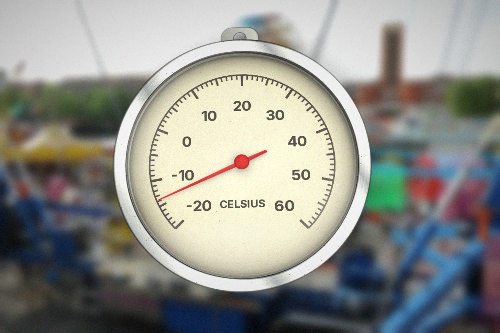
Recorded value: -14 °C
